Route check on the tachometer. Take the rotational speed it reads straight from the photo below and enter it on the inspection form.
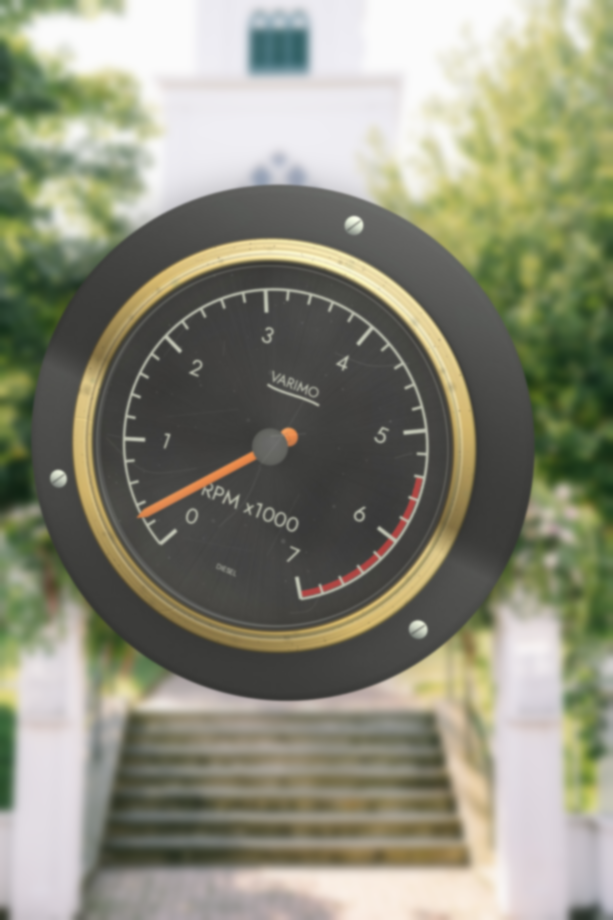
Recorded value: 300 rpm
